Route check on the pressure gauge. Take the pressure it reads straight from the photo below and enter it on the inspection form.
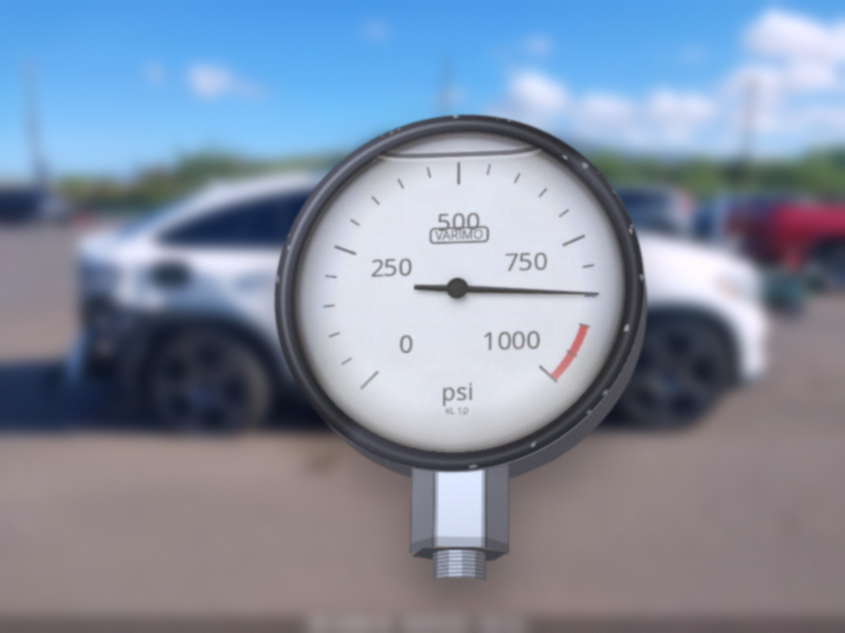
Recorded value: 850 psi
